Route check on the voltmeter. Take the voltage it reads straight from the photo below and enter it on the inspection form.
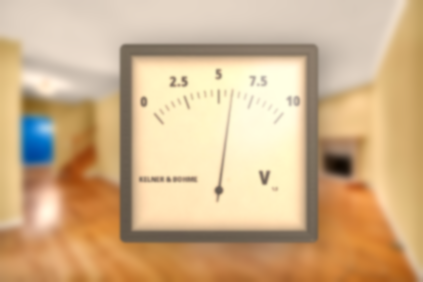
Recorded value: 6 V
